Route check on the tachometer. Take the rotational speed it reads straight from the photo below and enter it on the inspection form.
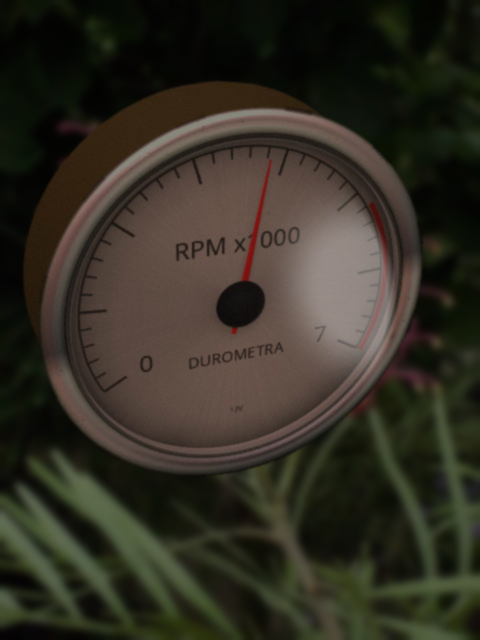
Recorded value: 3800 rpm
